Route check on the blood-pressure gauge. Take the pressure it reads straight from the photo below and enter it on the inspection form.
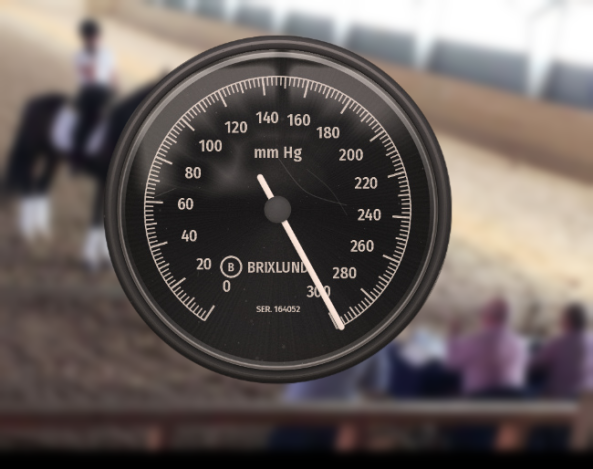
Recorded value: 298 mmHg
